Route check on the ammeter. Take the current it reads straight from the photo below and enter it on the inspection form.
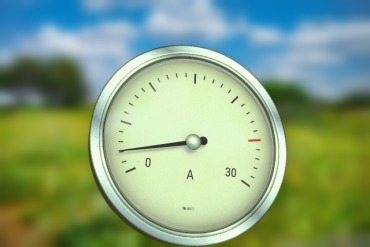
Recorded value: 2 A
